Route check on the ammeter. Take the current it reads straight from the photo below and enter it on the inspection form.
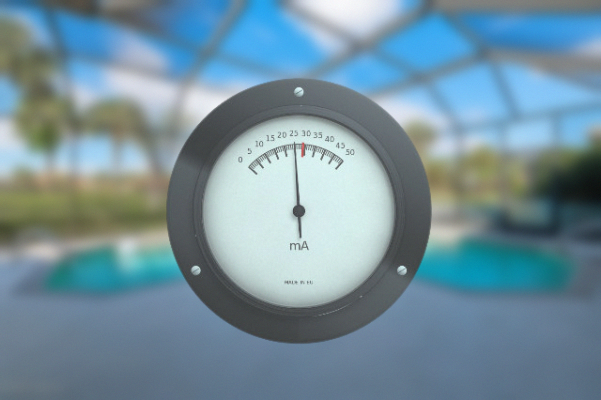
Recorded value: 25 mA
